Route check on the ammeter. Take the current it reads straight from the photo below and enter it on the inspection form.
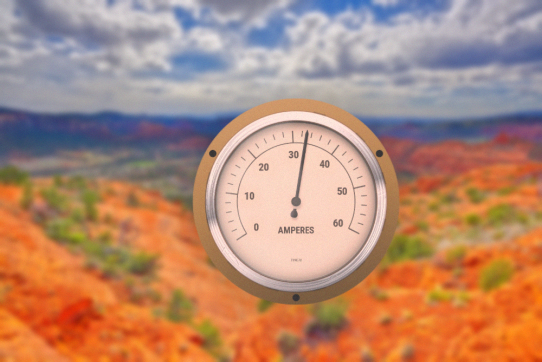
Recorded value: 33 A
